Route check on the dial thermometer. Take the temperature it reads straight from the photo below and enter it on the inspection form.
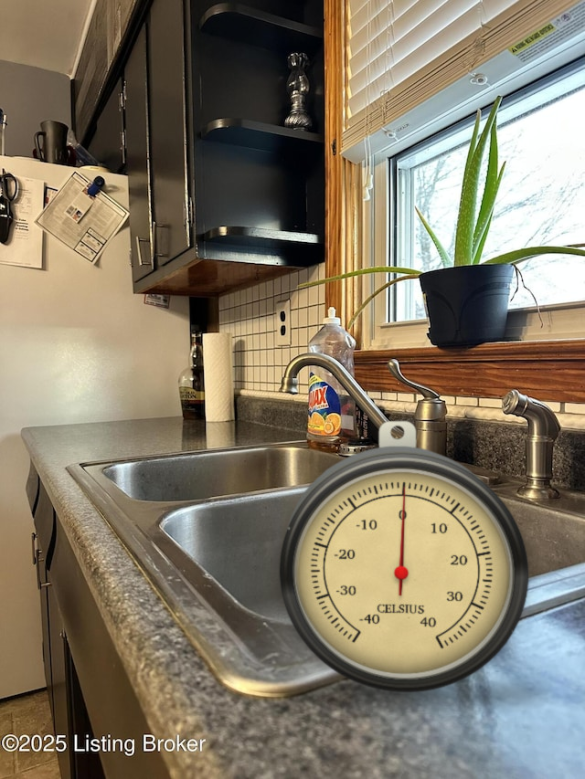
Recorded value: 0 °C
